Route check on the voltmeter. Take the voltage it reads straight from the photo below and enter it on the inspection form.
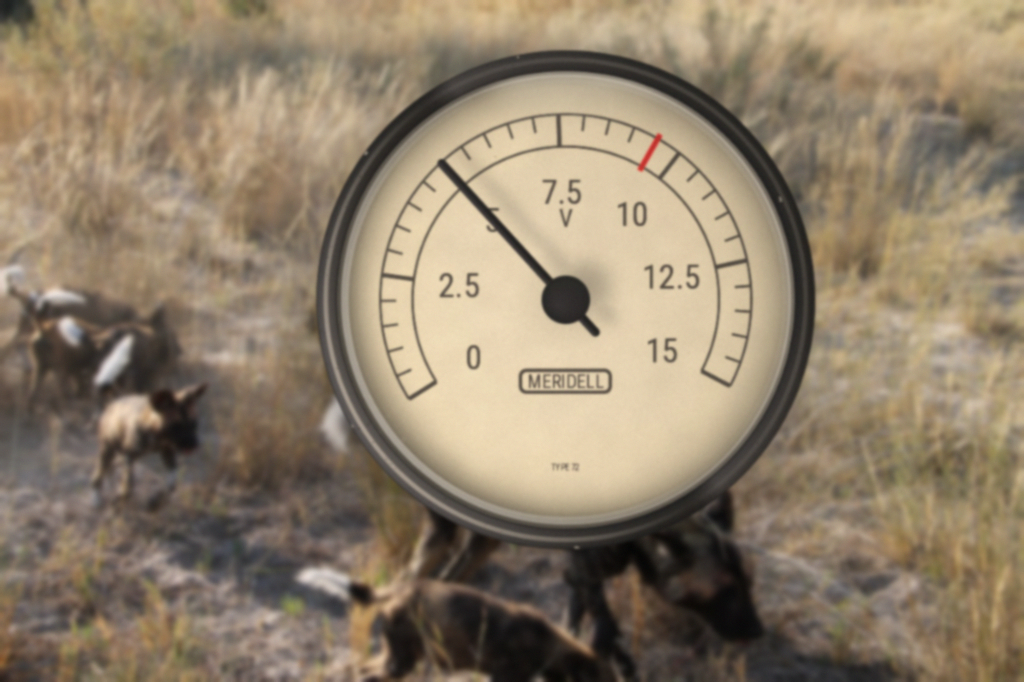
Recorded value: 5 V
